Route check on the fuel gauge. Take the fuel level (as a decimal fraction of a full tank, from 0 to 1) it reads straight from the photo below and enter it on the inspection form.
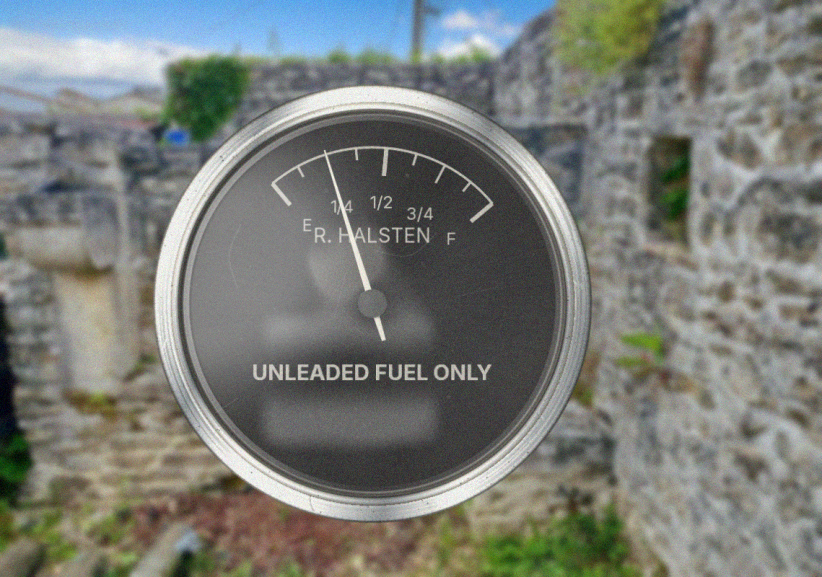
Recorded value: 0.25
